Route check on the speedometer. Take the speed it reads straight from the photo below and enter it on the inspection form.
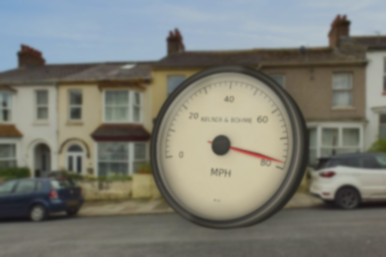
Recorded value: 78 mph
